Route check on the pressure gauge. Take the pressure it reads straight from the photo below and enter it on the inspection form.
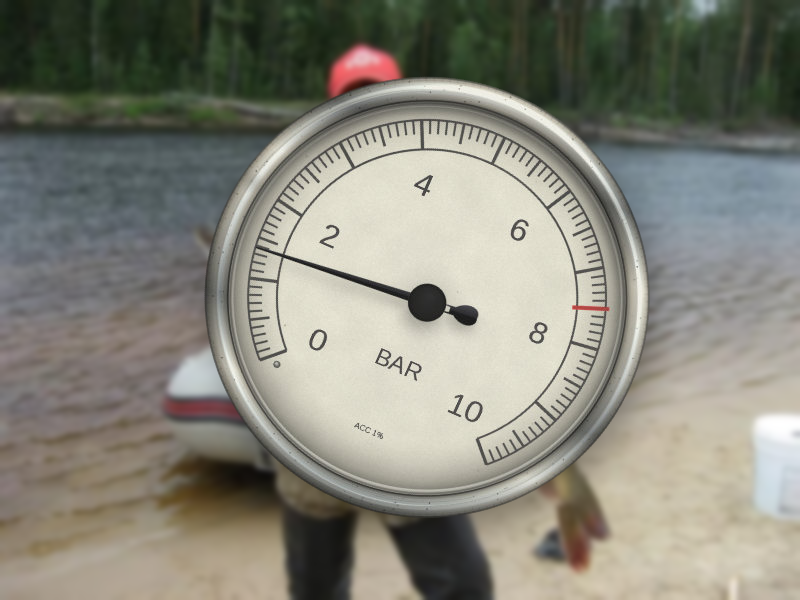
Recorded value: 1.4 bar
